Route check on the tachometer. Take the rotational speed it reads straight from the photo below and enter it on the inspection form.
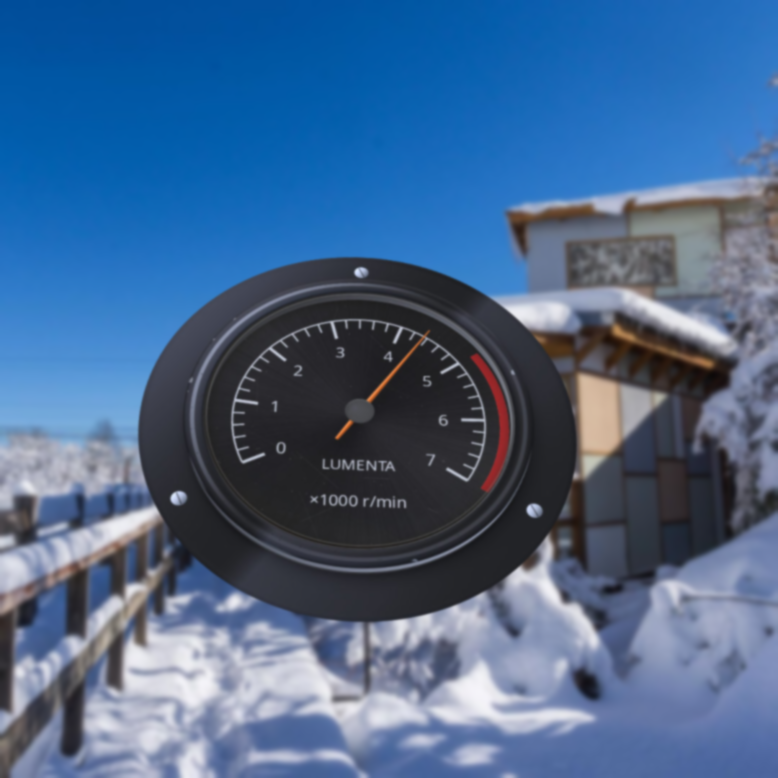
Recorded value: 4400 rpm
